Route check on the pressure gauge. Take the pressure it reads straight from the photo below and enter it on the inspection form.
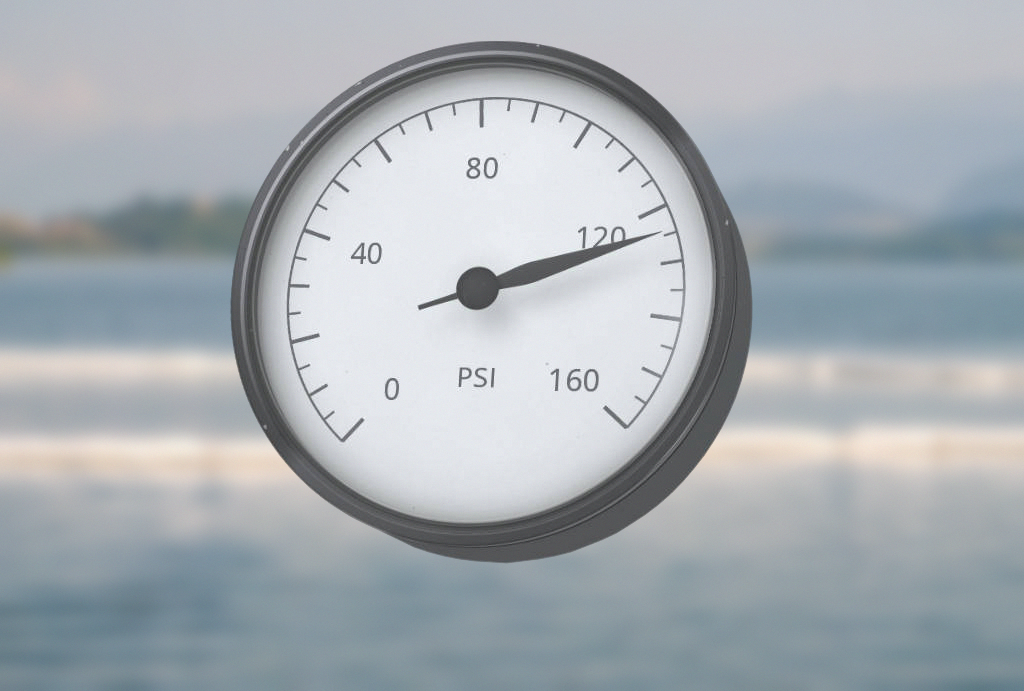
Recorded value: 125 psi
